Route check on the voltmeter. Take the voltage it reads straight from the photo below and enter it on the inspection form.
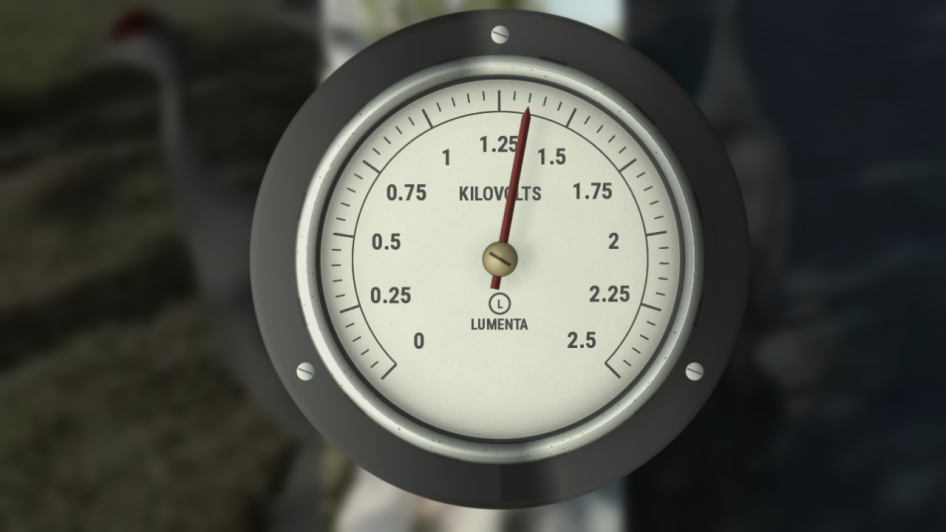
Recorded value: 1.35 kV
